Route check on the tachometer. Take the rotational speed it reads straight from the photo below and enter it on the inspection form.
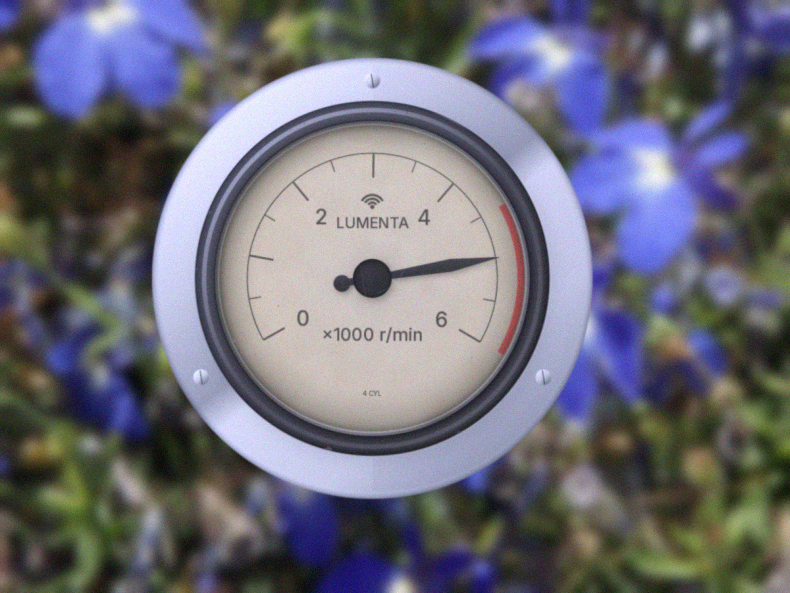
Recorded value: 5000 rpm
